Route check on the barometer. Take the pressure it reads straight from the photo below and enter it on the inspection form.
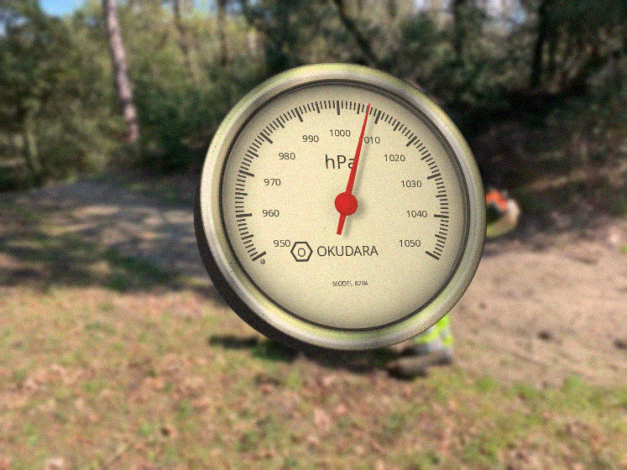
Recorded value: 1007 hPa
